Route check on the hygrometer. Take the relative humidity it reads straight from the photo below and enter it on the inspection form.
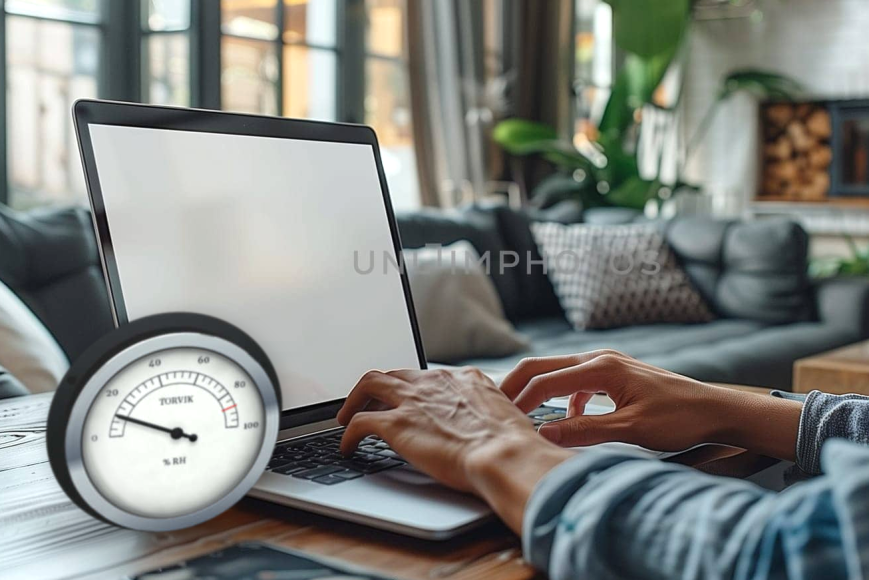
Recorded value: 12 %
